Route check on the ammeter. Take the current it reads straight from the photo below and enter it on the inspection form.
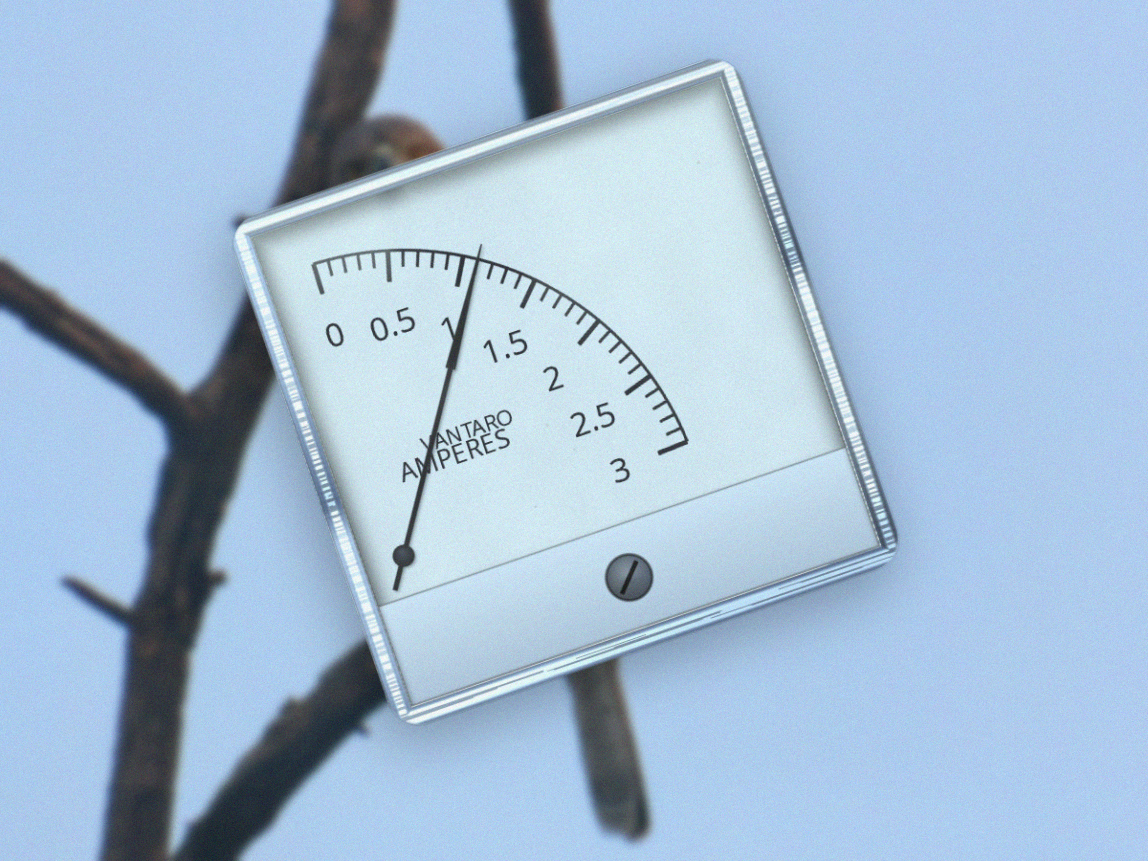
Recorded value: 1.1 A
